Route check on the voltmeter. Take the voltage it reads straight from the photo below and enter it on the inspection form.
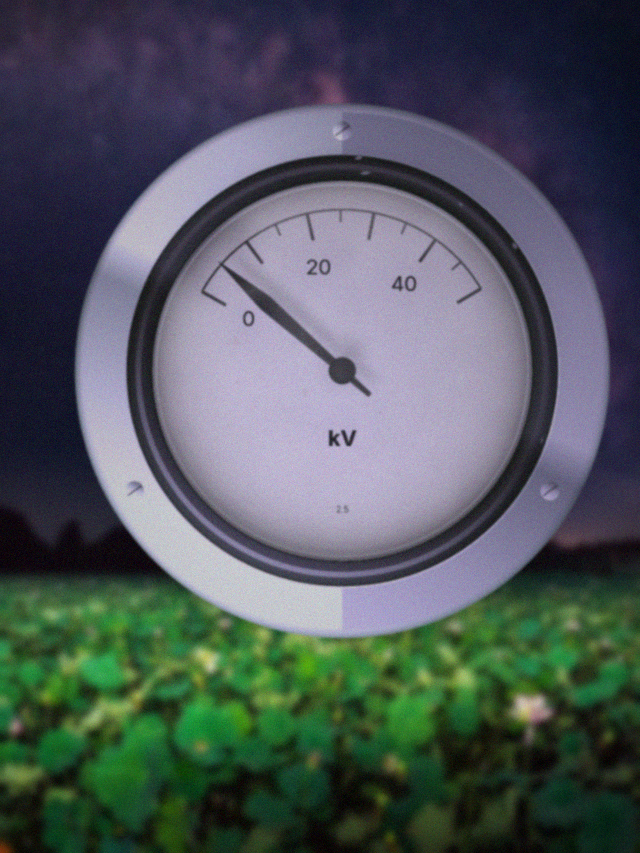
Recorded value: 5 kV
